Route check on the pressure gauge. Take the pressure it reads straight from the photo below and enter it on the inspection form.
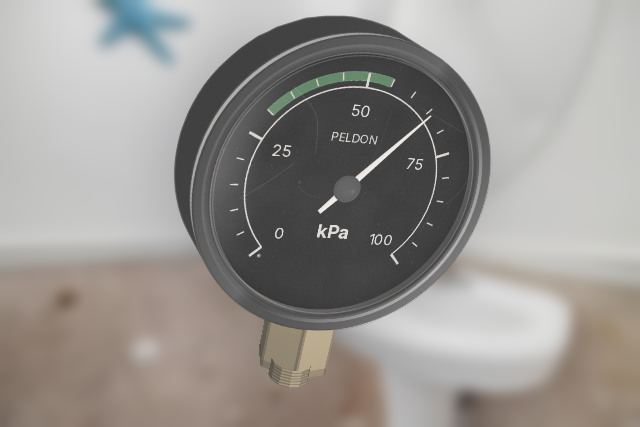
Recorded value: 65 kPa
